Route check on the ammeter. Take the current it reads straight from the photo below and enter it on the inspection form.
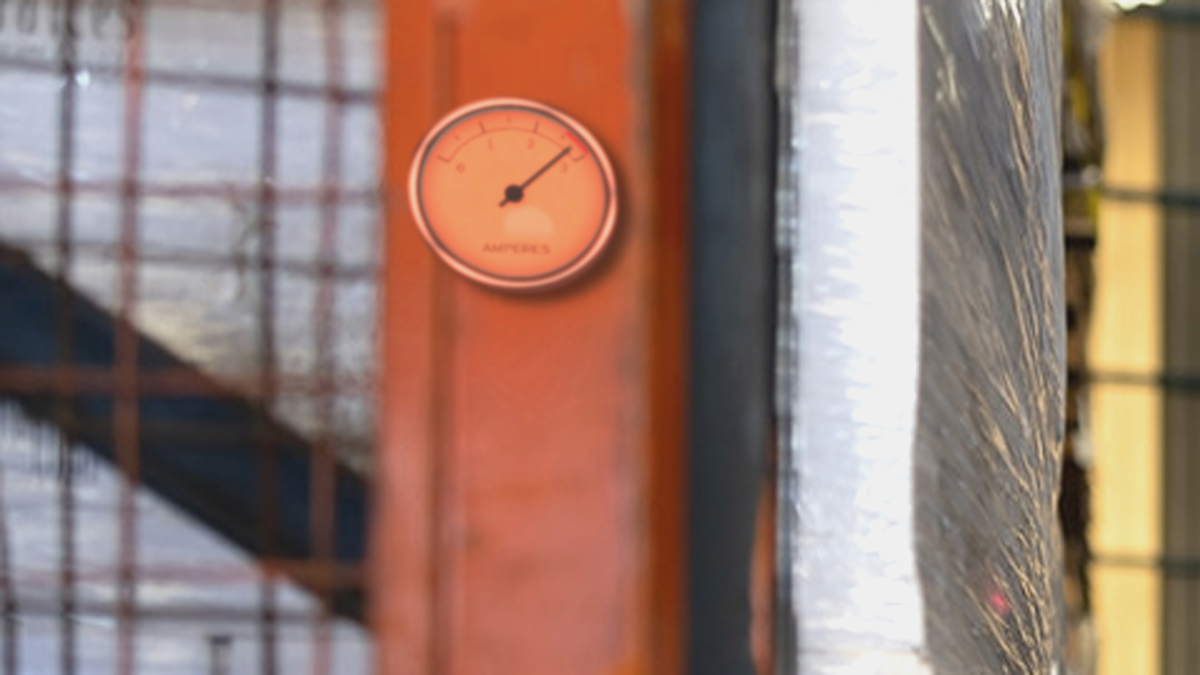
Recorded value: 2.75 A
